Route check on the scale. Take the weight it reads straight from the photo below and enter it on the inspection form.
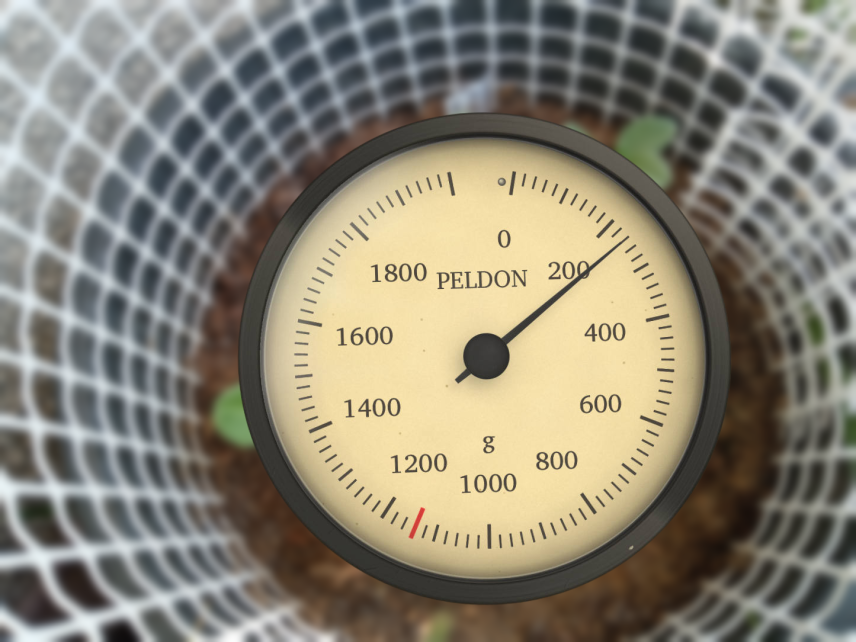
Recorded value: 240 g
